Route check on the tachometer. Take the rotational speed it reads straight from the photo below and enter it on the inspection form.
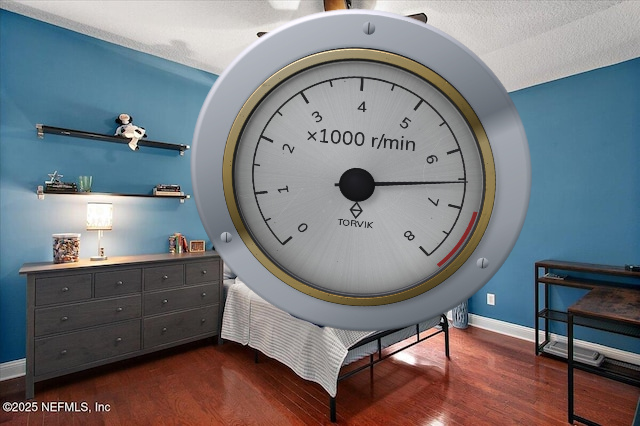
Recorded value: 6500 rpm
